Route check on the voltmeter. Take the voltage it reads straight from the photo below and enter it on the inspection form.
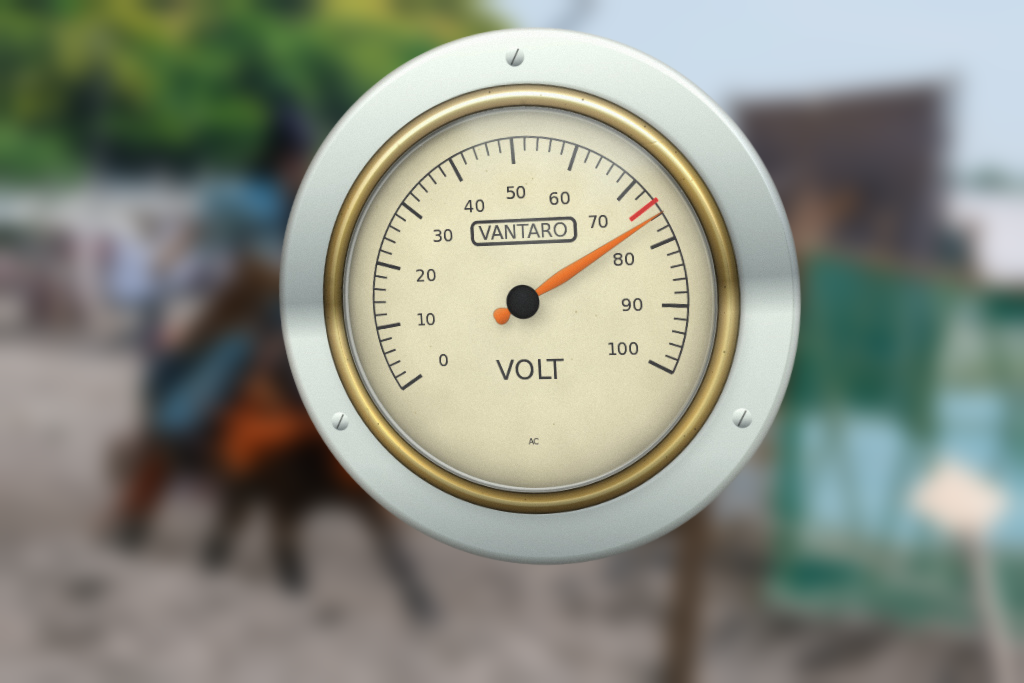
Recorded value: 76 V
